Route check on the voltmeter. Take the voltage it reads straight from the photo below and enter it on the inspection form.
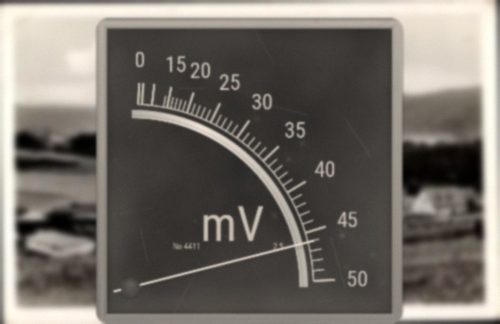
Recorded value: 46 mV
